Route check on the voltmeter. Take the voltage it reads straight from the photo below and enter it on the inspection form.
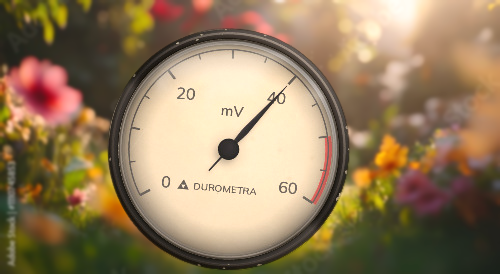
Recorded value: 40 mV
